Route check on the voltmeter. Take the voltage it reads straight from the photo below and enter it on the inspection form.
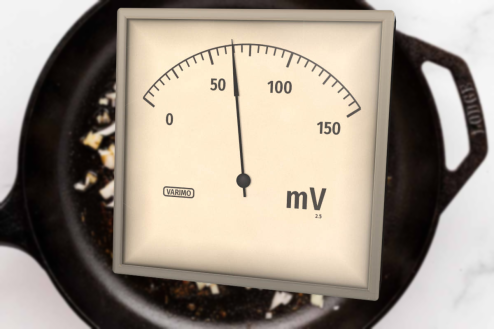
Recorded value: 65 mV
